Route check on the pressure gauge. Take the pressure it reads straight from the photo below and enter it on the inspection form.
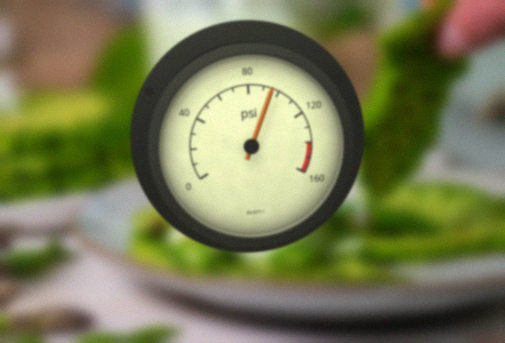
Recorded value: 95 psi
